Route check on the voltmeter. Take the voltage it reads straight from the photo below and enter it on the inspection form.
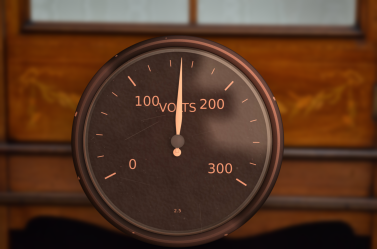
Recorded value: 150 V
